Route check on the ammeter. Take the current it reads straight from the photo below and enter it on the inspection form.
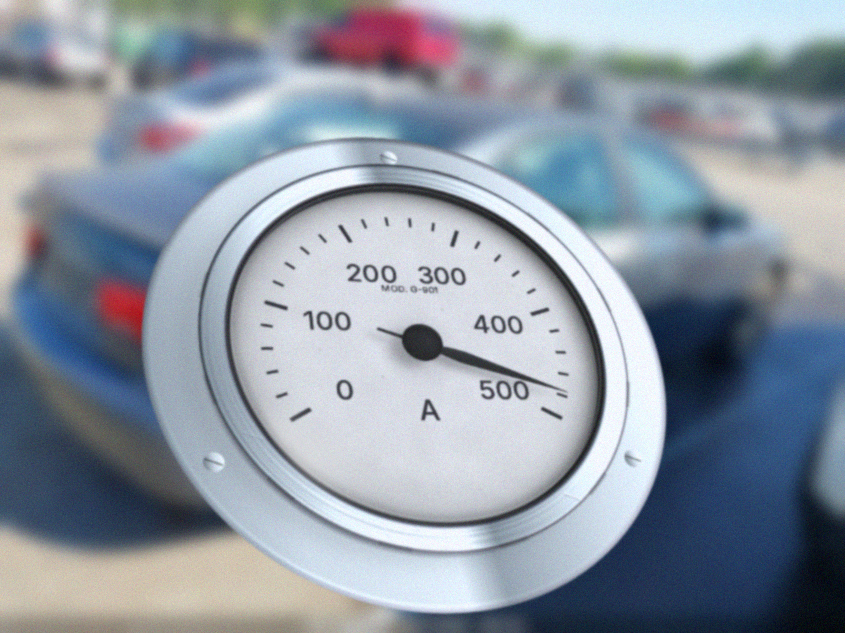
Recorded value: 480 A
